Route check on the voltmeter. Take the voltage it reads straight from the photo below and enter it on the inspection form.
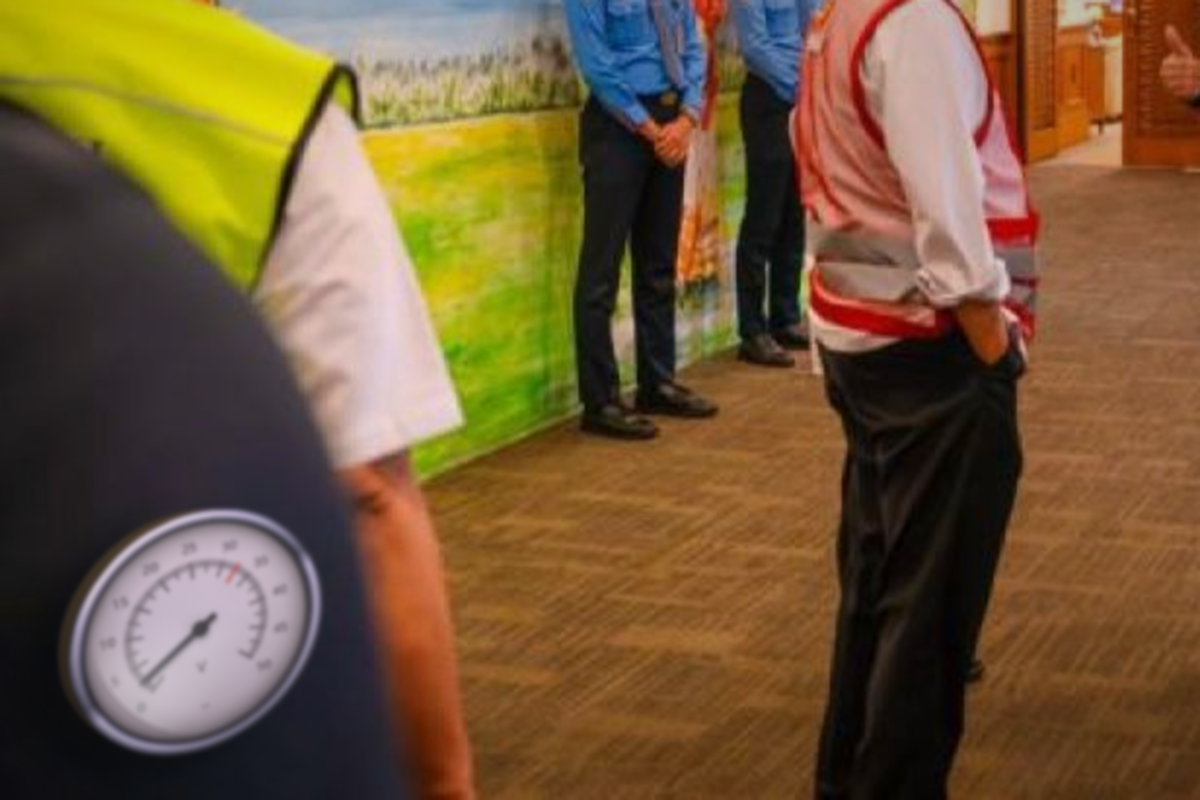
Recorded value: 2.5 V
